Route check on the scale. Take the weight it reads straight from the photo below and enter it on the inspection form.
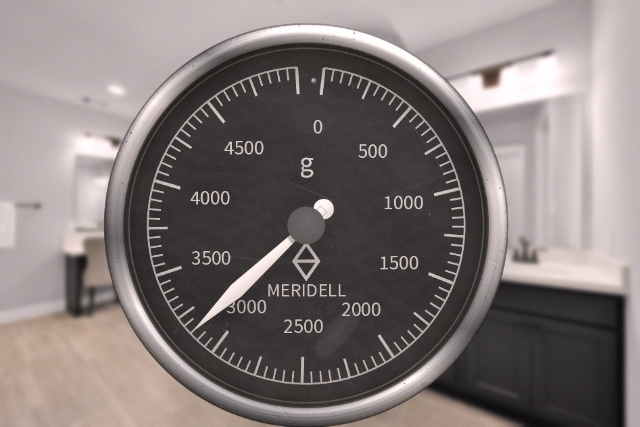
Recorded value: 3150 g
